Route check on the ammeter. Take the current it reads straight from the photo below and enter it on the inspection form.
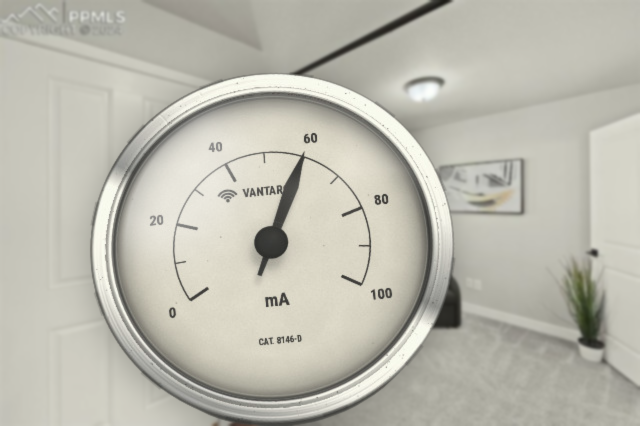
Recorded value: 60 mA
